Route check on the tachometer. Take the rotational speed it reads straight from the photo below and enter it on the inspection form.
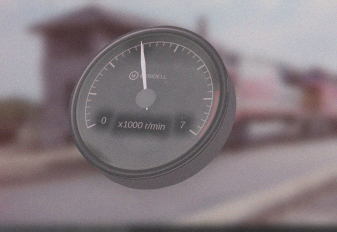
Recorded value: 3000 rpm
